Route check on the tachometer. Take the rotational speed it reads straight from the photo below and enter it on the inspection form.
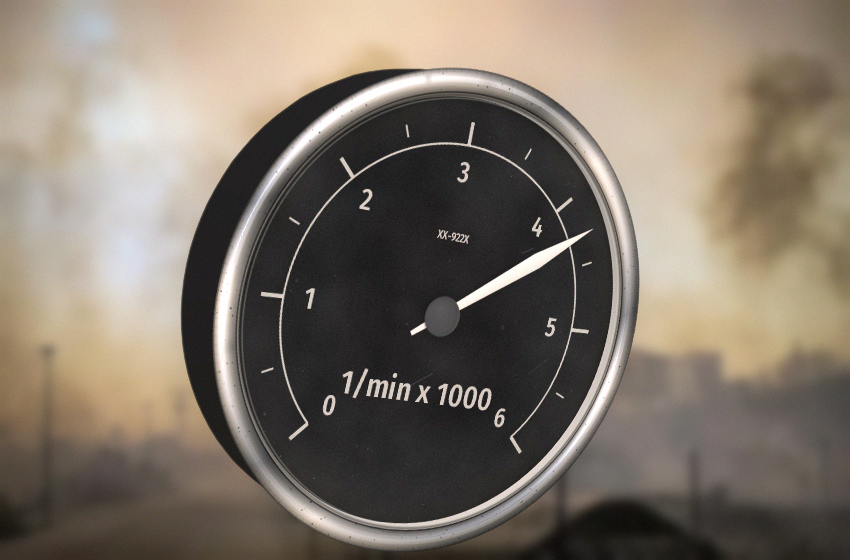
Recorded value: 4250 rpm
